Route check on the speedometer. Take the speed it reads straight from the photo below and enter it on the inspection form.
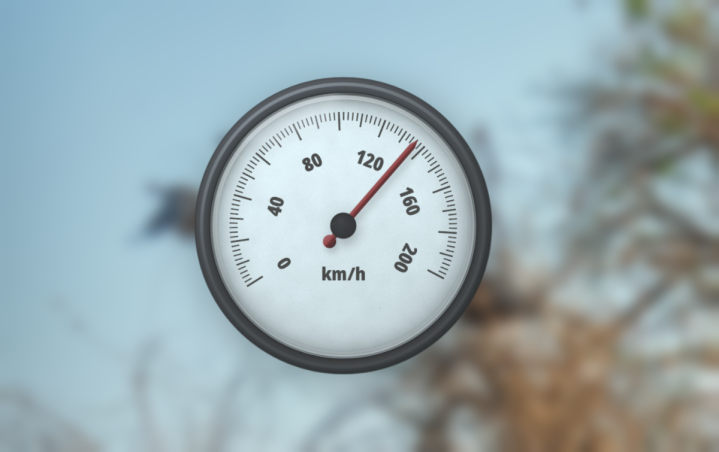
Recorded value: 136 km/h
